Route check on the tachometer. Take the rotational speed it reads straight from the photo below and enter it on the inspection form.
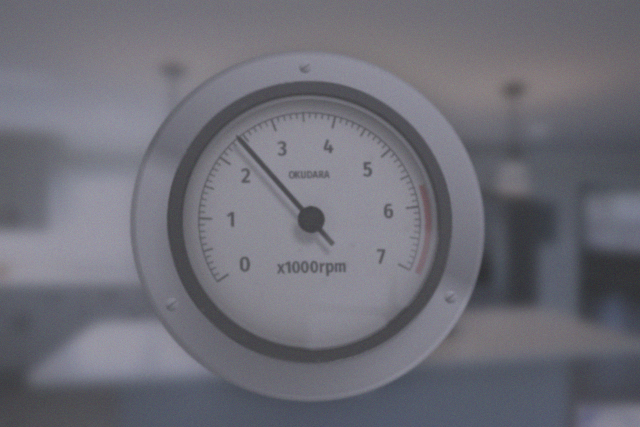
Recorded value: 2400 rpm
